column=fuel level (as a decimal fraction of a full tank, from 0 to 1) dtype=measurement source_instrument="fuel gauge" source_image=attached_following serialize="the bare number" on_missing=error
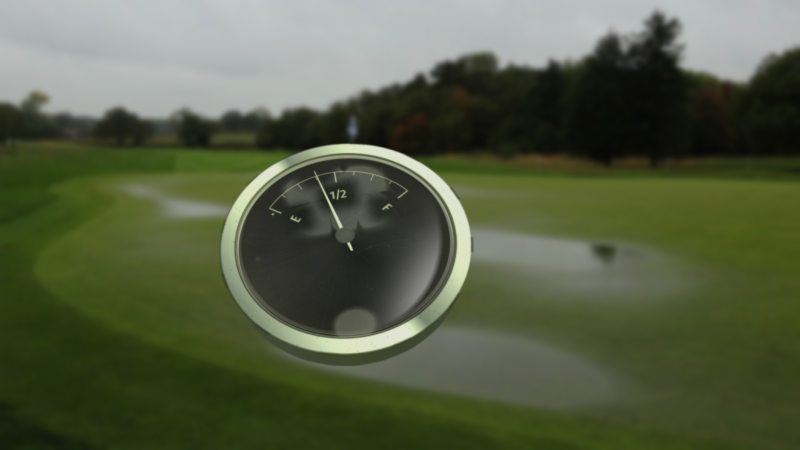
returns 0.375
